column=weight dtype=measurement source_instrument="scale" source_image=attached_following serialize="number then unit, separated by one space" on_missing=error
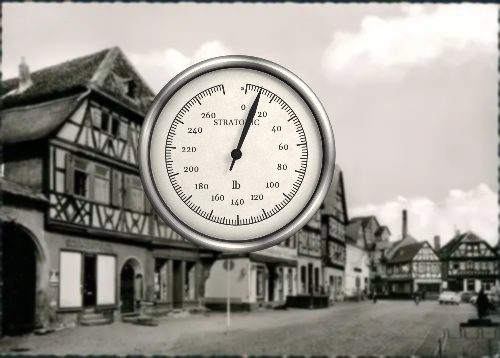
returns 10 lb
